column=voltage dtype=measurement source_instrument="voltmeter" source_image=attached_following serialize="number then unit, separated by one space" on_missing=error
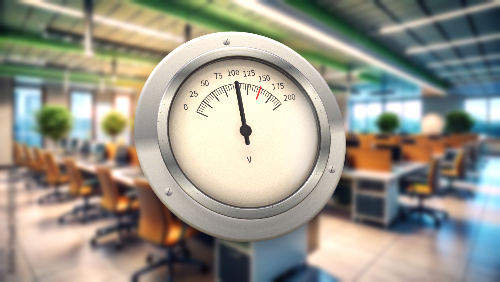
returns 100 V
